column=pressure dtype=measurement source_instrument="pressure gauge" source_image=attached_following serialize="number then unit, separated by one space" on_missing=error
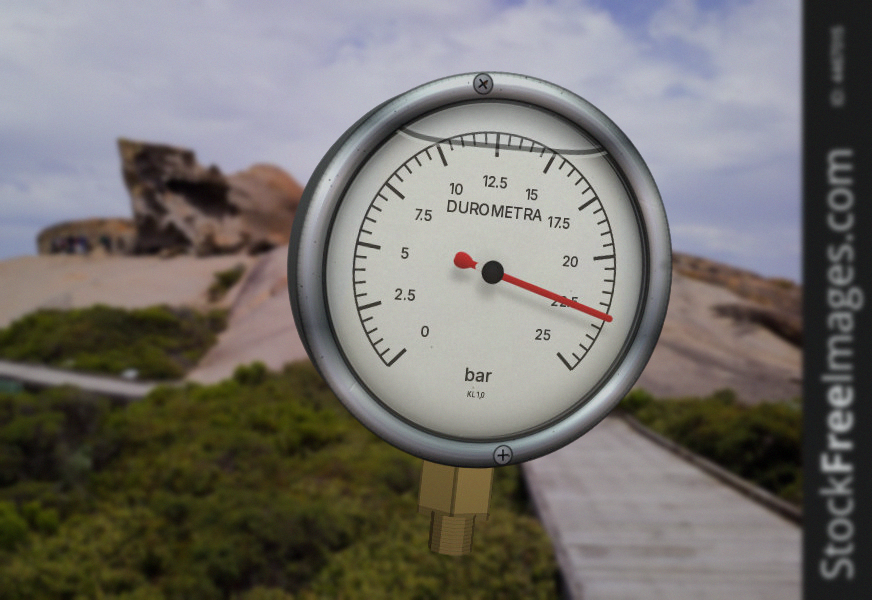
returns 22.5 bar
